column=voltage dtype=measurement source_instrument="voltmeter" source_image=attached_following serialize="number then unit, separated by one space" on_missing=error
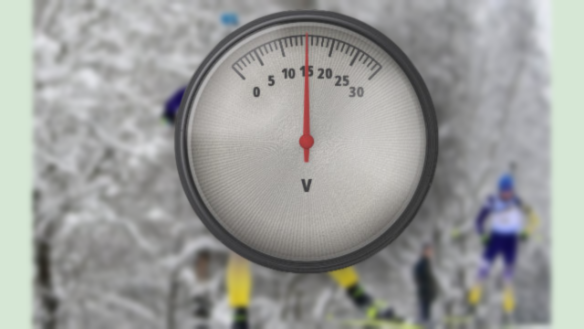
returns 15 V
